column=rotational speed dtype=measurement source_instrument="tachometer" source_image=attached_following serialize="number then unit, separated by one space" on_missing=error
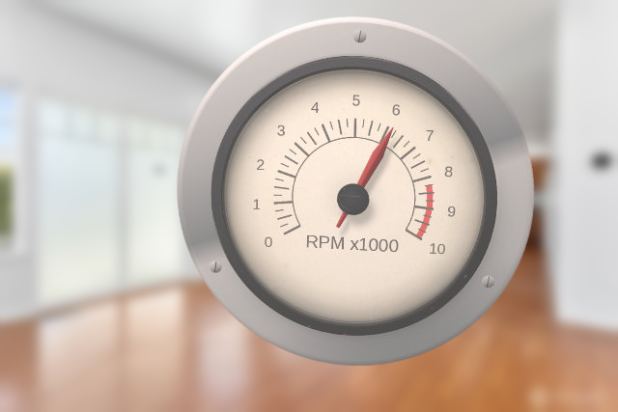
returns 6125 rpm
